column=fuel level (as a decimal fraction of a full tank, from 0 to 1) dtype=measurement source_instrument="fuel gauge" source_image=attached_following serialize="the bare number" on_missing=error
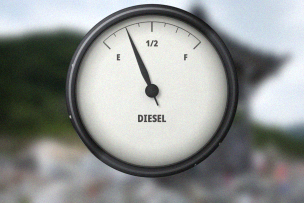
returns 0.25
